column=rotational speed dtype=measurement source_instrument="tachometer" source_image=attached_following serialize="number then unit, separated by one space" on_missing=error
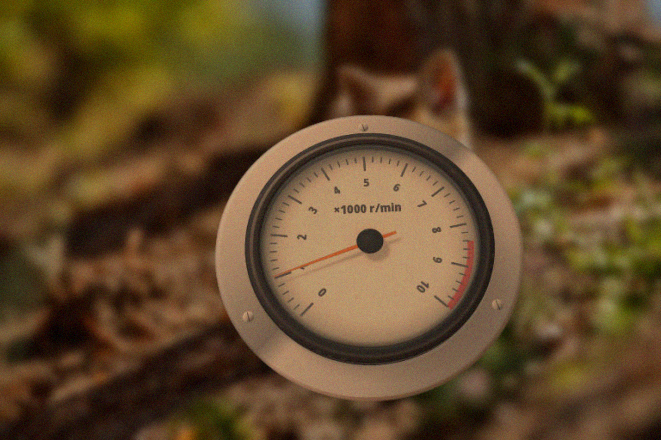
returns 1000 rpm
